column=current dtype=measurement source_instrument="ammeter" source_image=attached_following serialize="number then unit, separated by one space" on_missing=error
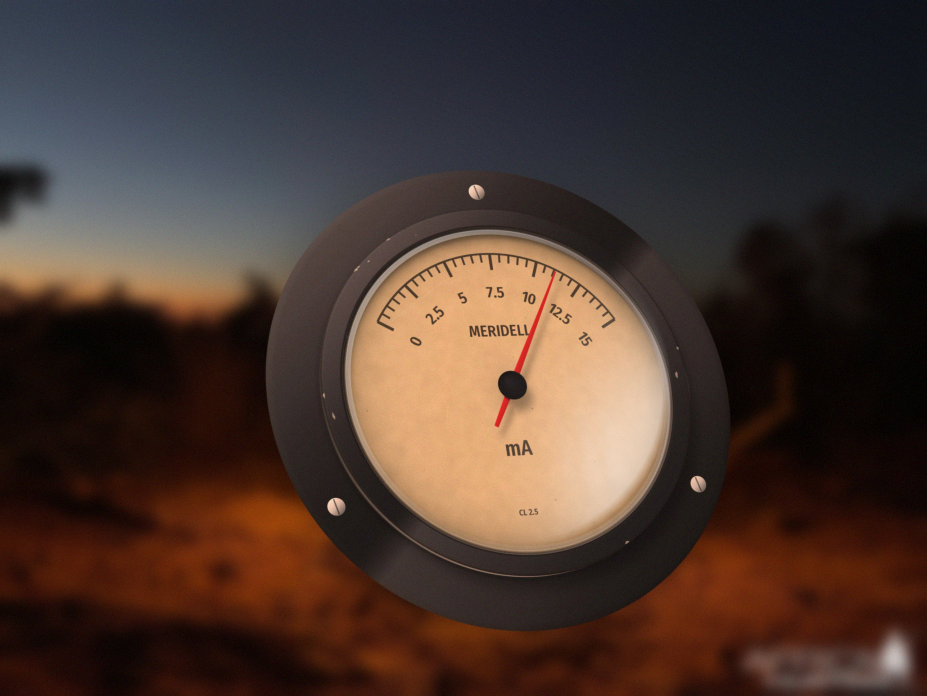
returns 11 mA
